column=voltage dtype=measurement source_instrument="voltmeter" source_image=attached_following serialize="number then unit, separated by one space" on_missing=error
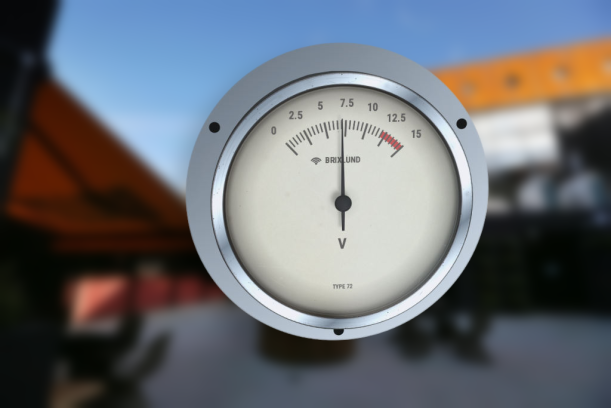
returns 7 V
